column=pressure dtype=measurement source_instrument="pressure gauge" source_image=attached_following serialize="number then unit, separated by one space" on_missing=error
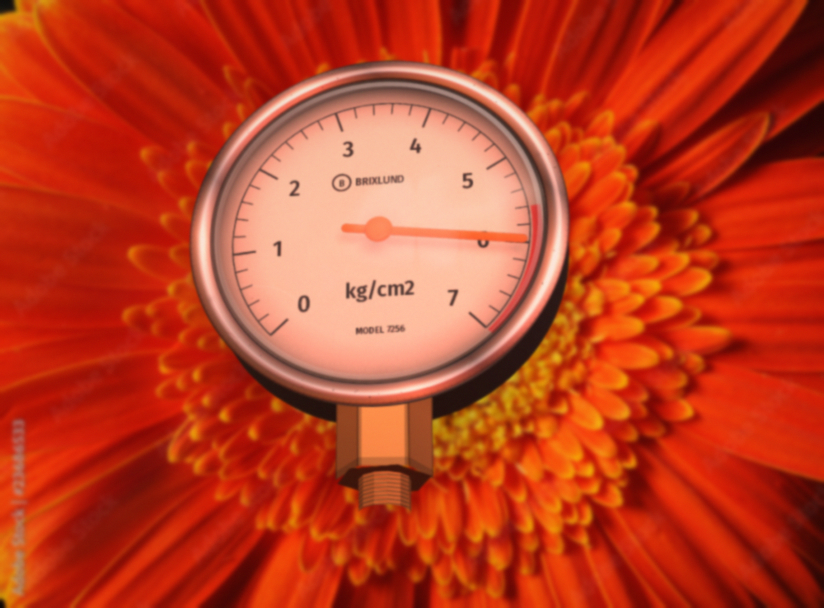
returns 6 kg/cm²
